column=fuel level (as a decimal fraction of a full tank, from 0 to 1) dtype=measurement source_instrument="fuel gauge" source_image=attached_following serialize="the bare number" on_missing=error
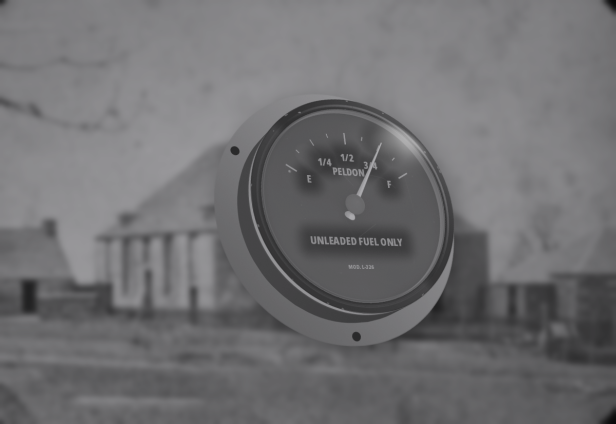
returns 0.75
